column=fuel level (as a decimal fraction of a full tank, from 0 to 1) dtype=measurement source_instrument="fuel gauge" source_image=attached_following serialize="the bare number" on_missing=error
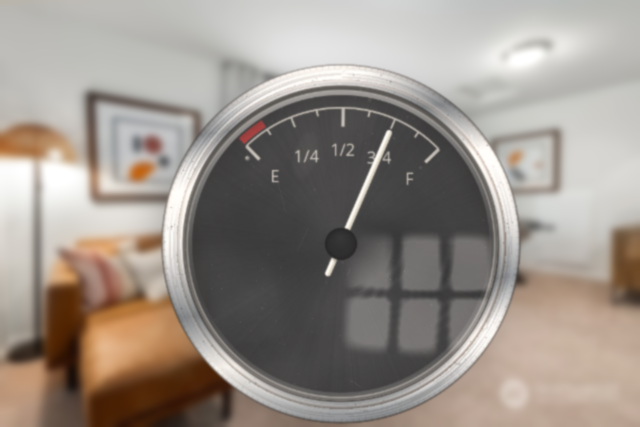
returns 0.75
